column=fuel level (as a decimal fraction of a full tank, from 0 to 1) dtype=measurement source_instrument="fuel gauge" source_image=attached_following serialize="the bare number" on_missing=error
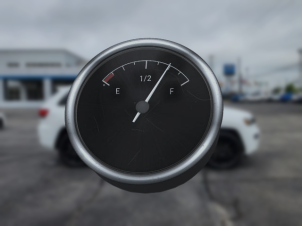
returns 0.75
